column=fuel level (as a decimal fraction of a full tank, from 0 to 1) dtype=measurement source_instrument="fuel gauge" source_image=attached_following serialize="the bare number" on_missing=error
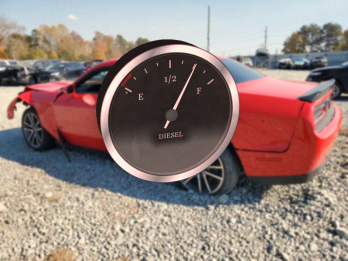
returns 0.75
